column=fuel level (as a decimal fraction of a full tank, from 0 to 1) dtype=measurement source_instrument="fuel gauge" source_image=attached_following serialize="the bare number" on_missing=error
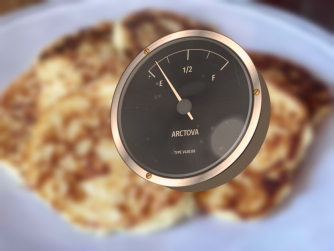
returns 0.125
